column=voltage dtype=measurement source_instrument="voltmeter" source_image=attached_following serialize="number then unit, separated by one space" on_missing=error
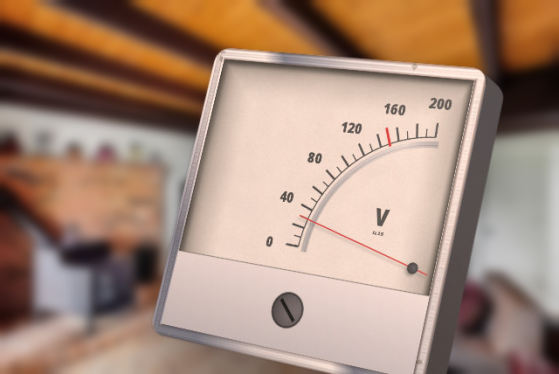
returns 30 V
